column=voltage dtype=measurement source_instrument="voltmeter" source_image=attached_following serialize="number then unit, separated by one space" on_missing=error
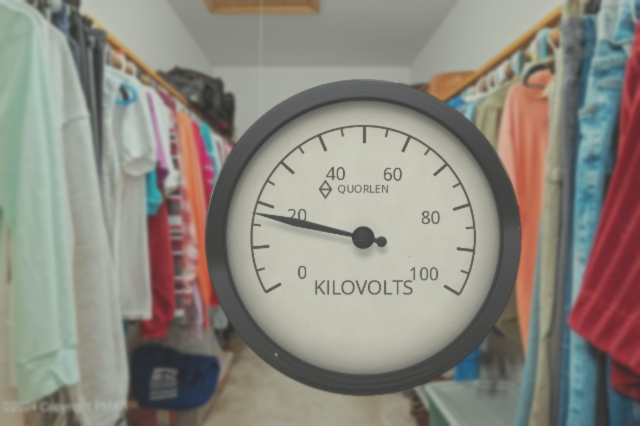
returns 17.5 kV
